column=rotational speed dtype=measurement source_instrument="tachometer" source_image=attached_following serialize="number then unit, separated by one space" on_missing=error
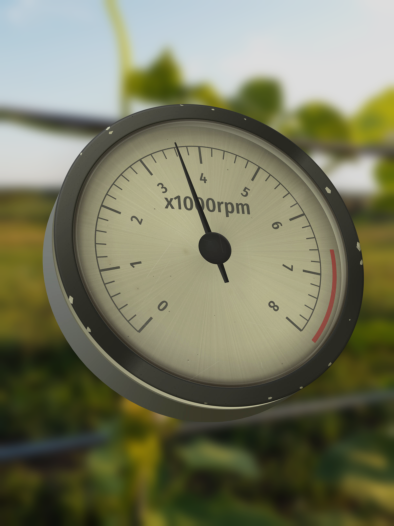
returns 3600 rpm
